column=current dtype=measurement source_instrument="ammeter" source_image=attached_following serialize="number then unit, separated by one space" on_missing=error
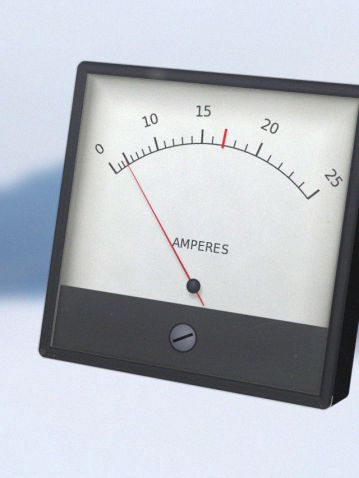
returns 5 A
